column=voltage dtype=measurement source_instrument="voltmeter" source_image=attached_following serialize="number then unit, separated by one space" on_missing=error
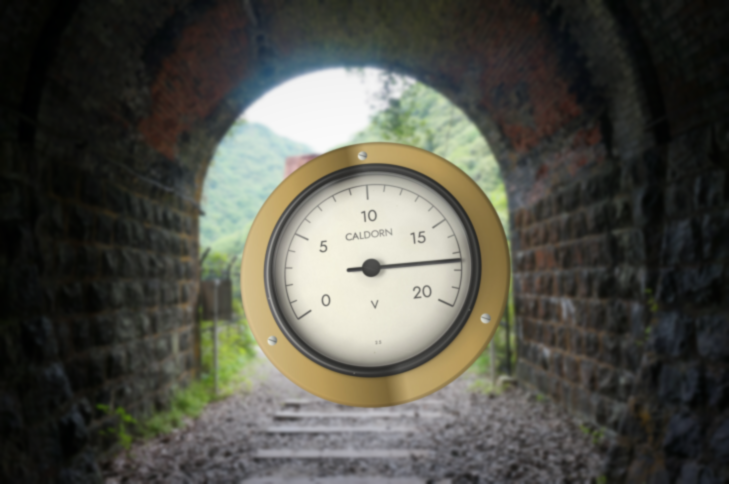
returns 17.5 V
